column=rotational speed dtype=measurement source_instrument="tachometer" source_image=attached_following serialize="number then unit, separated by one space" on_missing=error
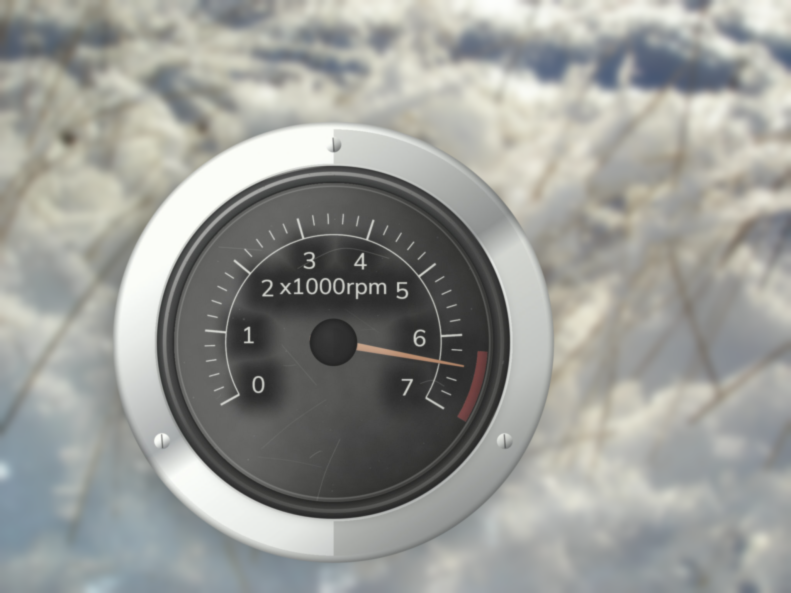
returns 6400 rpm
